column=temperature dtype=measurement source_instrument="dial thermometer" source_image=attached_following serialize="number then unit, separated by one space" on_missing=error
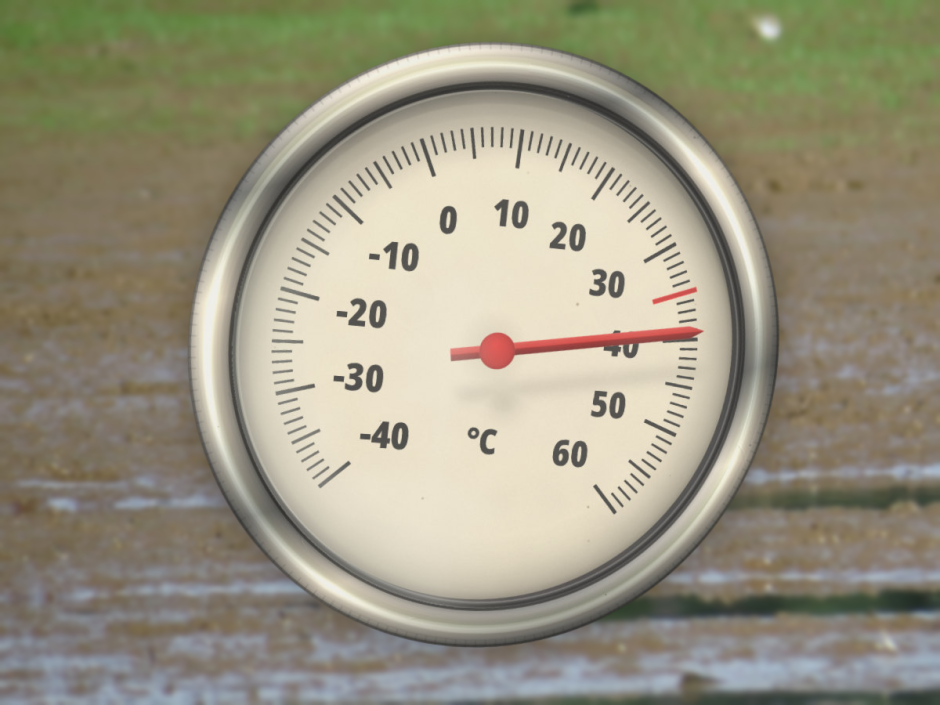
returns 39 °C
